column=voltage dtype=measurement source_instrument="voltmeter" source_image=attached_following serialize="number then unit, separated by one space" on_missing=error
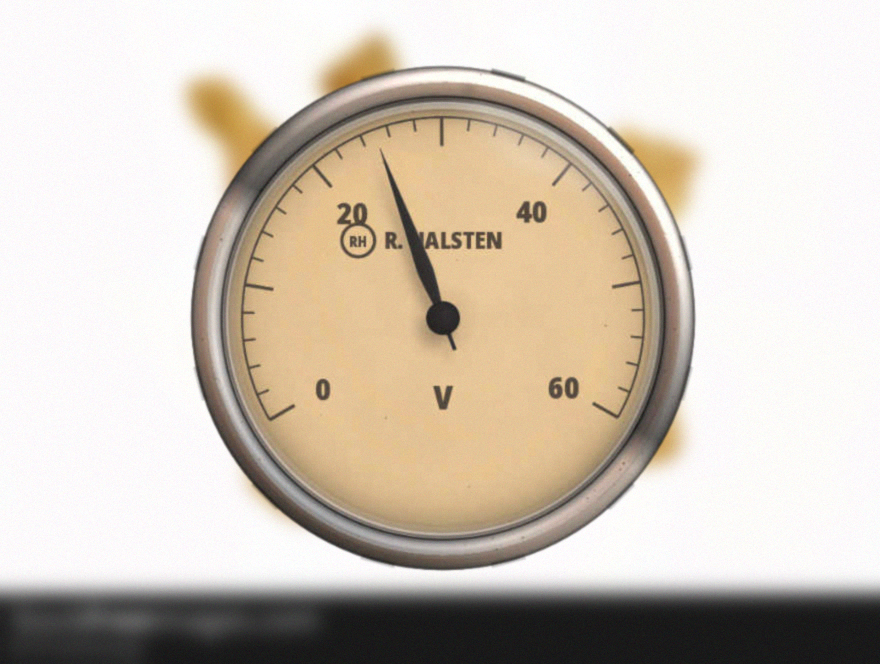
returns 25 V
